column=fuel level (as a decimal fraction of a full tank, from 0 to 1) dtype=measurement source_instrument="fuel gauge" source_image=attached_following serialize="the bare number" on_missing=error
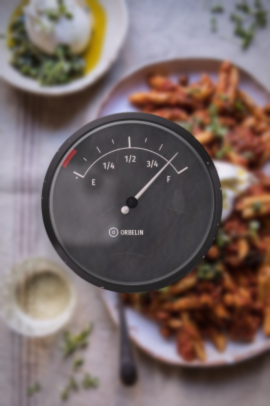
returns 0.875
